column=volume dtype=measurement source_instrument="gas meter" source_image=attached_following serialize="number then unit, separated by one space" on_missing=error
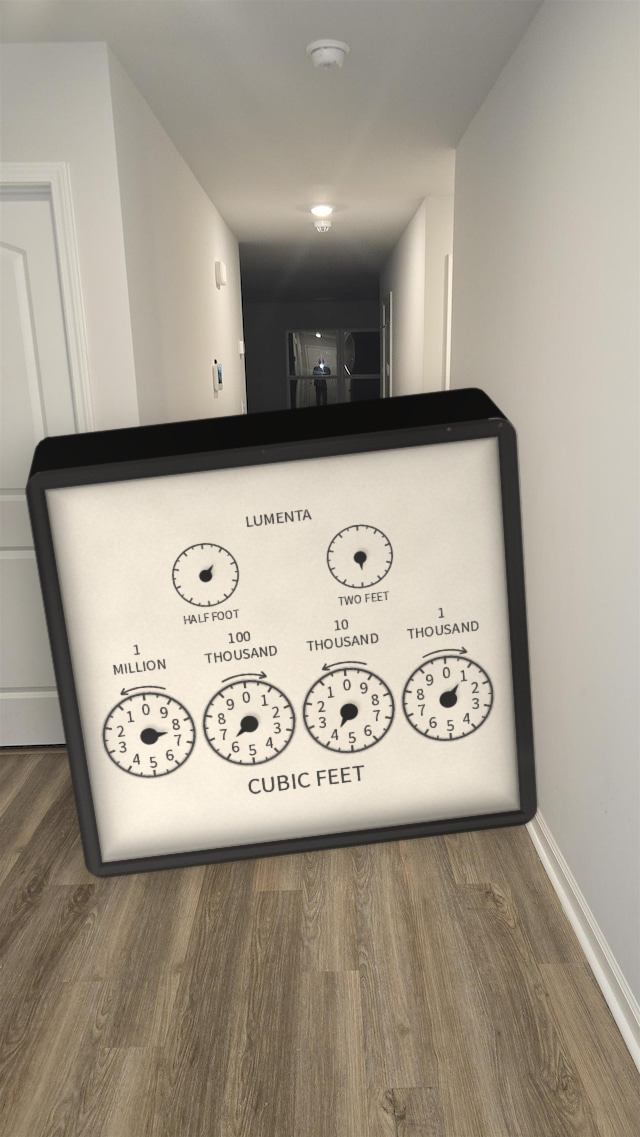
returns 764100 ft³
